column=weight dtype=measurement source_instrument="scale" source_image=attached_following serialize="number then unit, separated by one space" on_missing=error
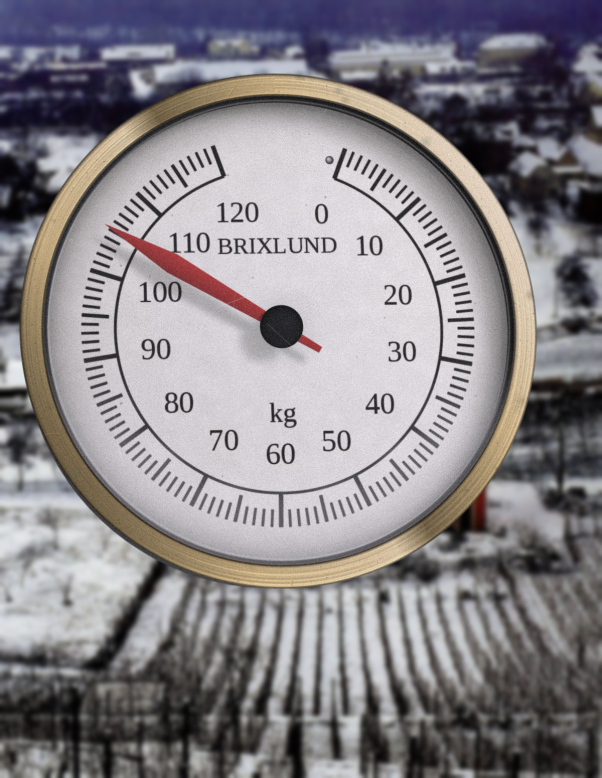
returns 105 kg
